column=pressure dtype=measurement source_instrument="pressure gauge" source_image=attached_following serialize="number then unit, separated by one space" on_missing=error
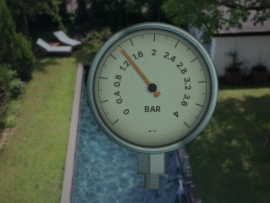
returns 1.4 bar
